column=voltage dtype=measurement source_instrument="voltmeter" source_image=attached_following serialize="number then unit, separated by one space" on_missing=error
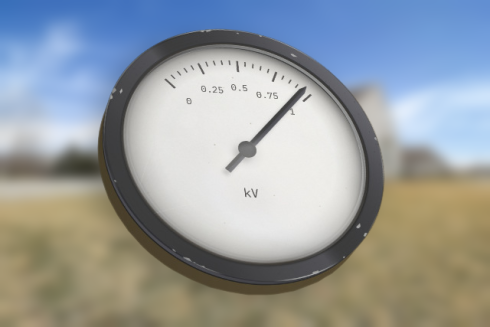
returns 0.95 kV
